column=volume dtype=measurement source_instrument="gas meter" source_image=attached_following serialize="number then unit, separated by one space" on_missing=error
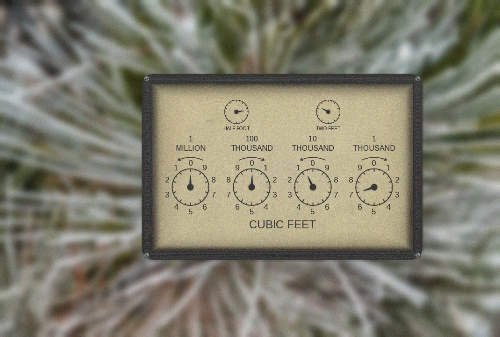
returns 700 ft³
